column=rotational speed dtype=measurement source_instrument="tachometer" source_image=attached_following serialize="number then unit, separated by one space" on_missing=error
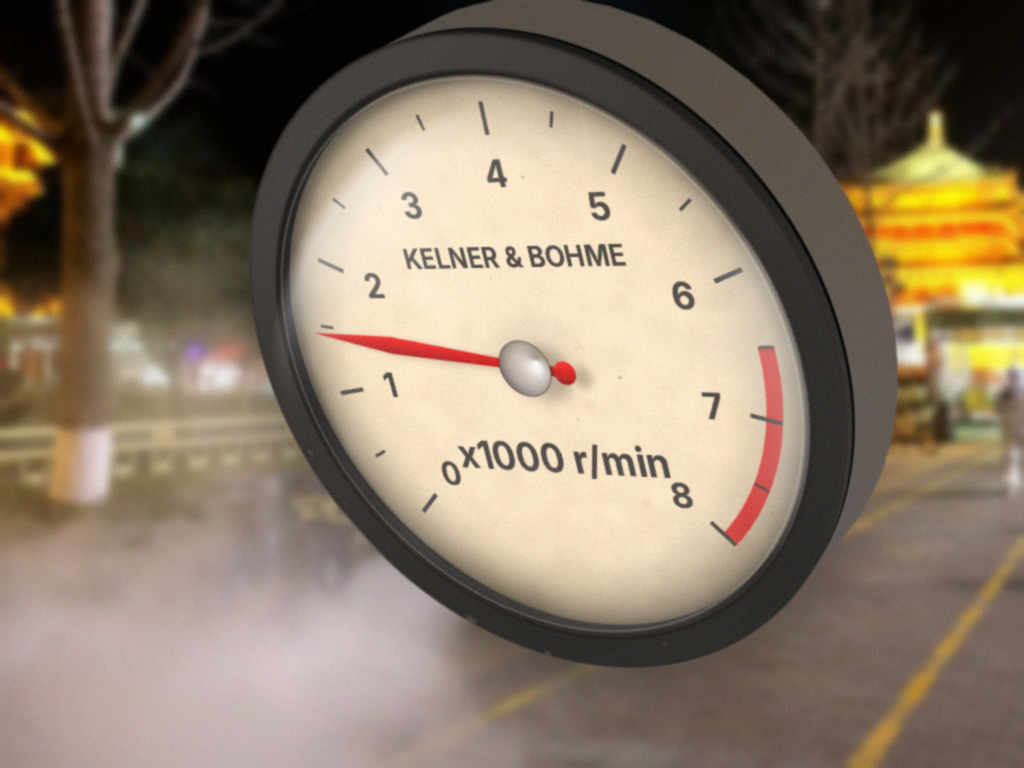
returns 1500 rpm
